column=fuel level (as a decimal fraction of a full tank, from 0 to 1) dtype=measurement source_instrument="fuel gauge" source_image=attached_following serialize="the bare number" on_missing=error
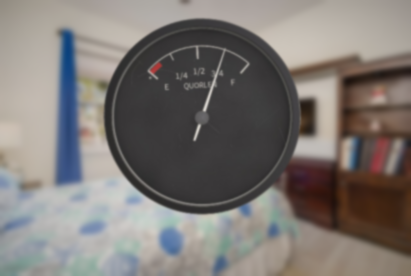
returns 0.75
